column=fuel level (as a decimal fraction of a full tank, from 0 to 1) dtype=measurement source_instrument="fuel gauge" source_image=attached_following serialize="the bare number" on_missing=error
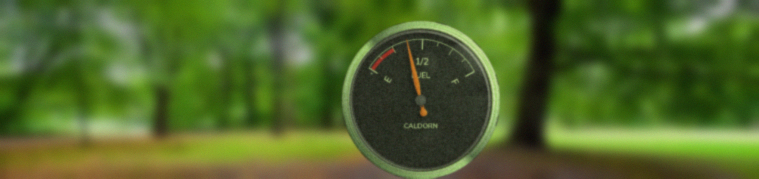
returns 0.375
